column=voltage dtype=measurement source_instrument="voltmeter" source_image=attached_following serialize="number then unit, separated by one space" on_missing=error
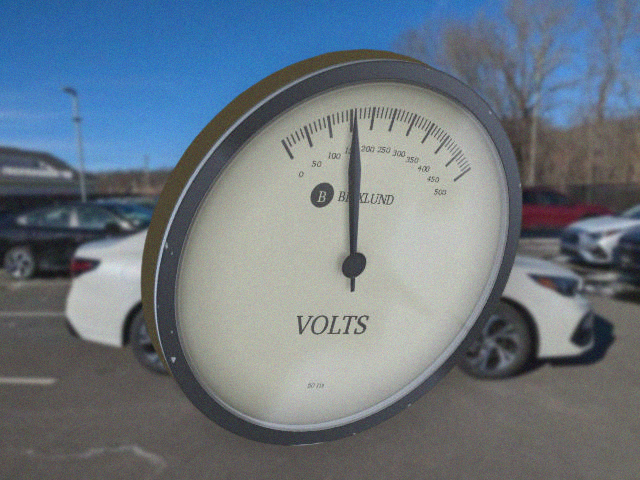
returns 150 V
